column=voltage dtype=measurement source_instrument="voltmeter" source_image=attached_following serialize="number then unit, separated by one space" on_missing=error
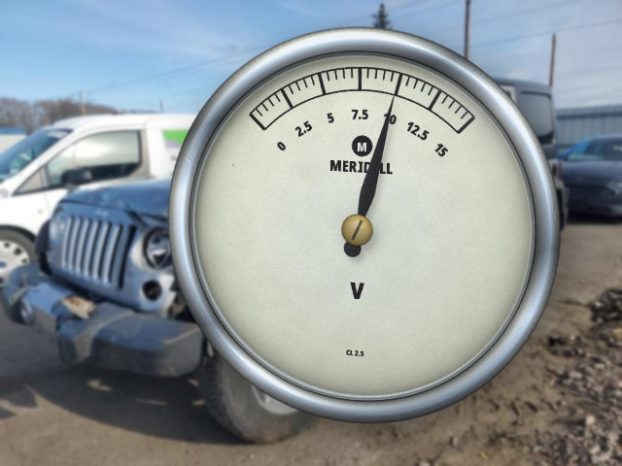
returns 10 V
